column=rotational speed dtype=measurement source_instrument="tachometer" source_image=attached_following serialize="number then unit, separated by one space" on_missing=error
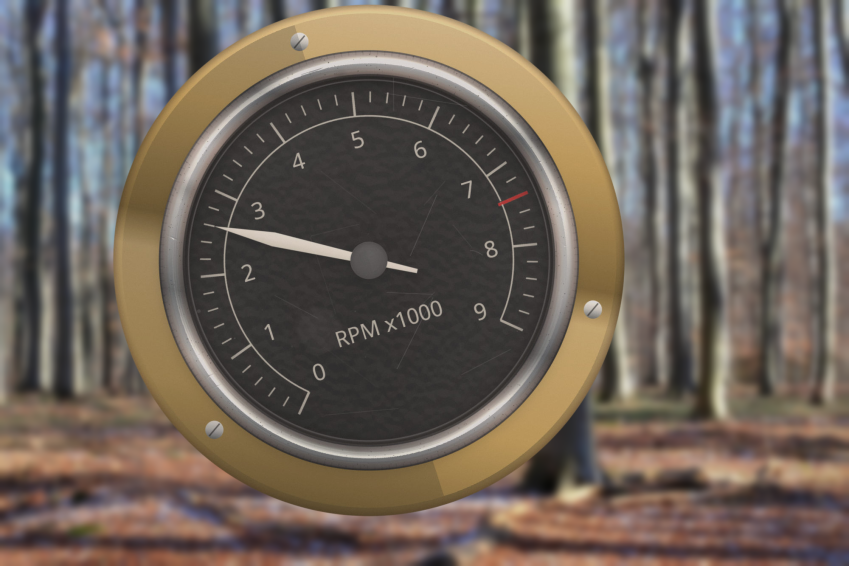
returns 2600 rpm
